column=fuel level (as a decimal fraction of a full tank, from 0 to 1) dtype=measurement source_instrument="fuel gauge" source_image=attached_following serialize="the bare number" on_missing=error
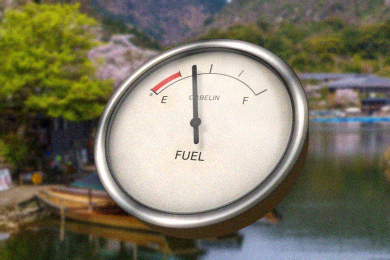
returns 0.375
